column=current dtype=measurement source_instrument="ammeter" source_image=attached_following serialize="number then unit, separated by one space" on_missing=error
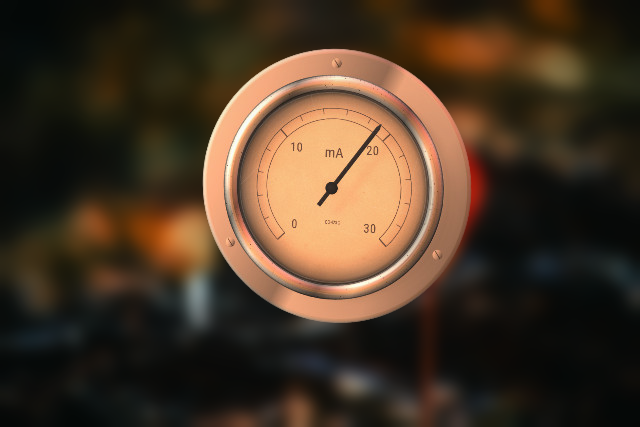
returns 19 mA
